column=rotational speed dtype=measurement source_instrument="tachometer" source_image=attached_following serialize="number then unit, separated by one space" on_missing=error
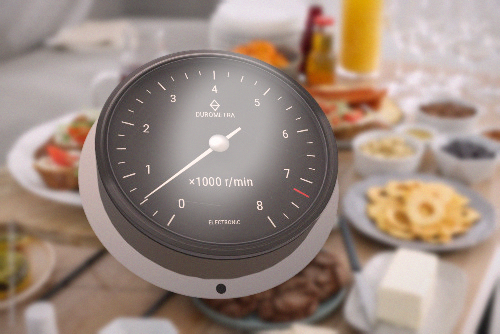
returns 500 rpm
